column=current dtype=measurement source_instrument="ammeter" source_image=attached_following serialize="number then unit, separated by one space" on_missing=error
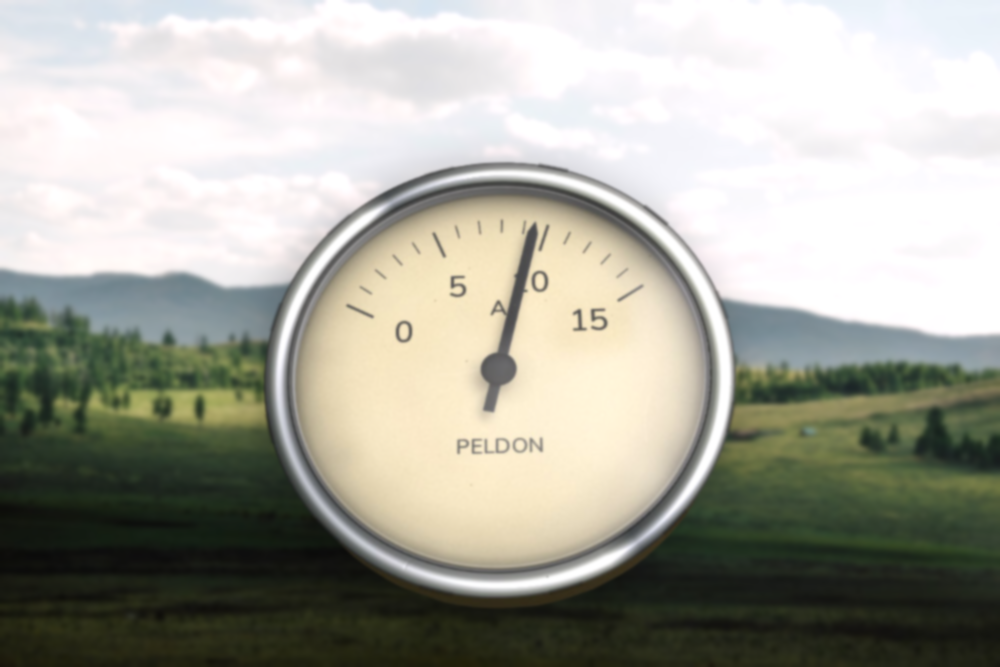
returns 9.5 A
